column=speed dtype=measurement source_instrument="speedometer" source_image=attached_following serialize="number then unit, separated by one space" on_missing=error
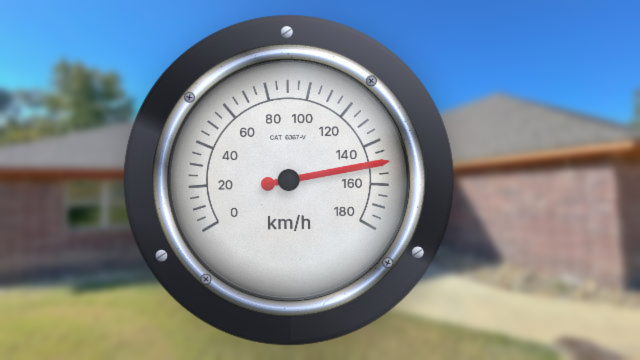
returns 150 km/h
